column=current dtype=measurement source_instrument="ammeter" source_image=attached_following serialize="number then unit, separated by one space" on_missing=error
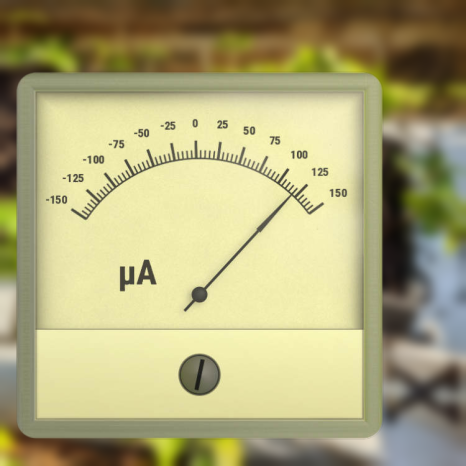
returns 120 µA
